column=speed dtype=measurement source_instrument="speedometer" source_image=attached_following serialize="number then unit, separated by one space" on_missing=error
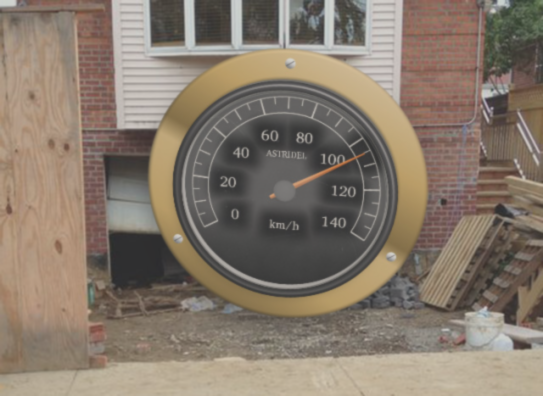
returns 105 km/h
